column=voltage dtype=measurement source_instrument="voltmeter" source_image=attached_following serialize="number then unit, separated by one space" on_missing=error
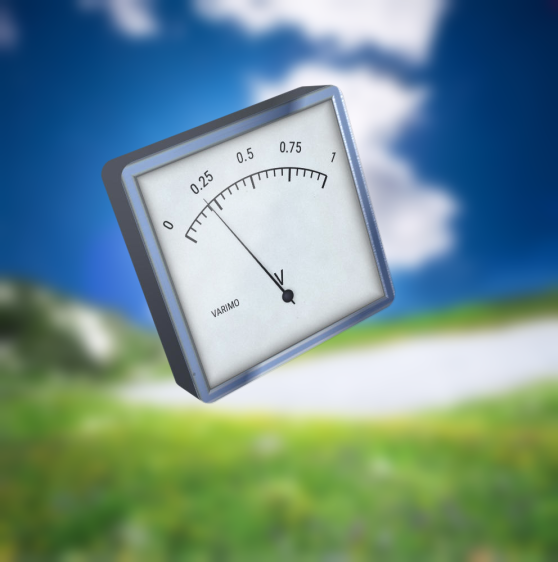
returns 0.2 V
